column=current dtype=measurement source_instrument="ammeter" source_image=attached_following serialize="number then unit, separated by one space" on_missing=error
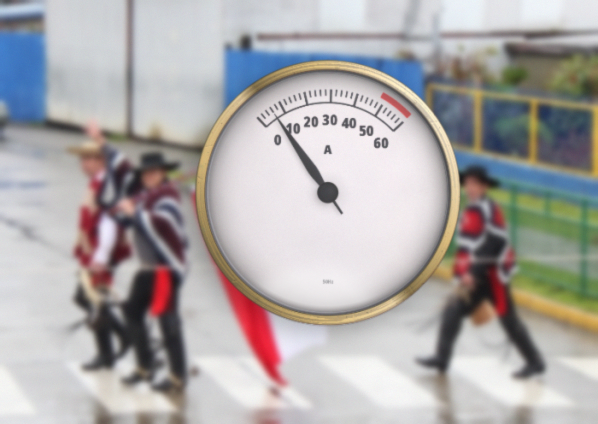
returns 6 A
